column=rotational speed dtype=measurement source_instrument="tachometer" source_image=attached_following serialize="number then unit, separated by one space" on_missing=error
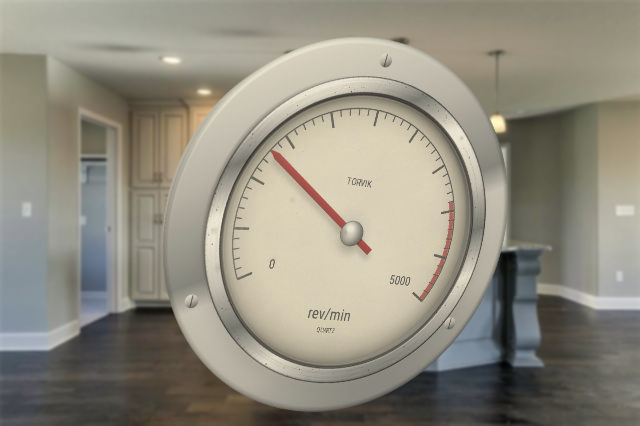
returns 1300 rpm
